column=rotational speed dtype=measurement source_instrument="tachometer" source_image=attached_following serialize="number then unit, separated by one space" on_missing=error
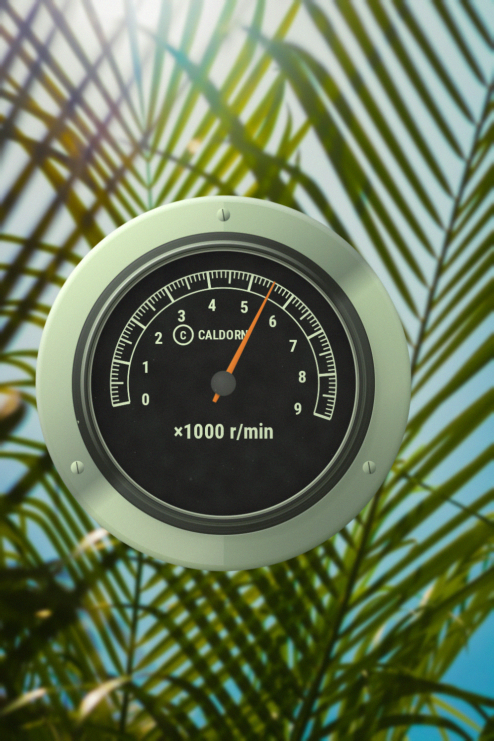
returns 5500 rpm
